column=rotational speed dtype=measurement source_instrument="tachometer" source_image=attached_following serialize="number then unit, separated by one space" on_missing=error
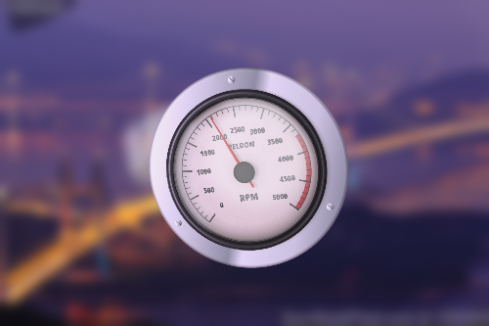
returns 2100 rpm
